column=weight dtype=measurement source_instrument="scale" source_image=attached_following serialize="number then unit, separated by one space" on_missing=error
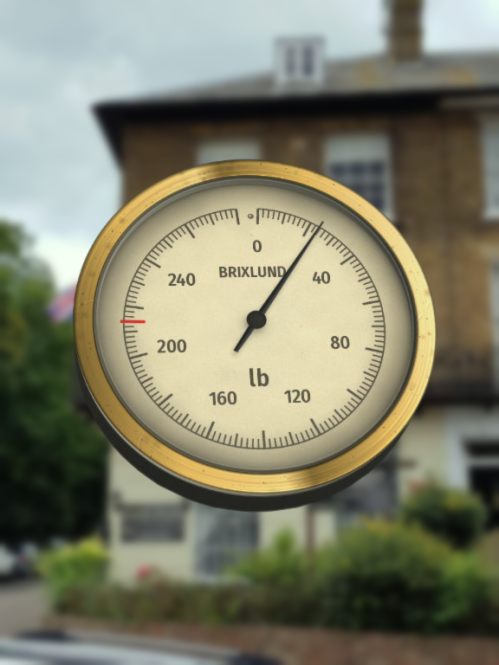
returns 24 lb
